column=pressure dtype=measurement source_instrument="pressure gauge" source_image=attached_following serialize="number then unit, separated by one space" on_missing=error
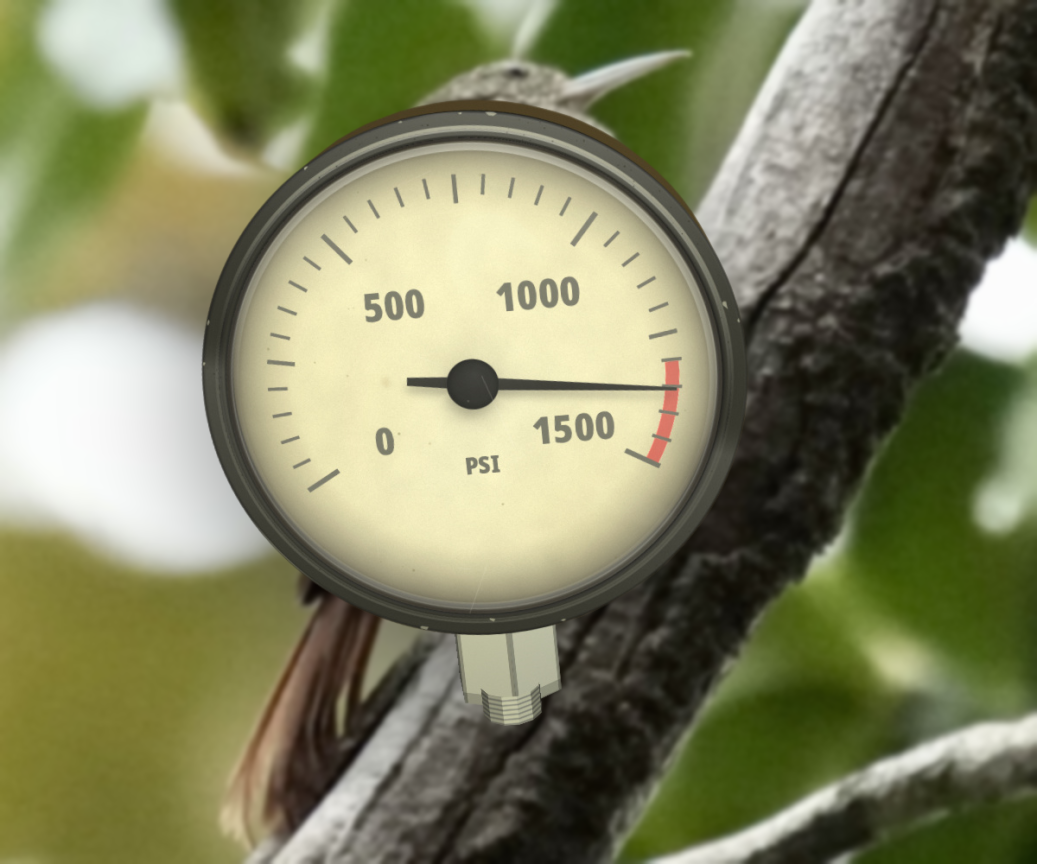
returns 1350 psi
